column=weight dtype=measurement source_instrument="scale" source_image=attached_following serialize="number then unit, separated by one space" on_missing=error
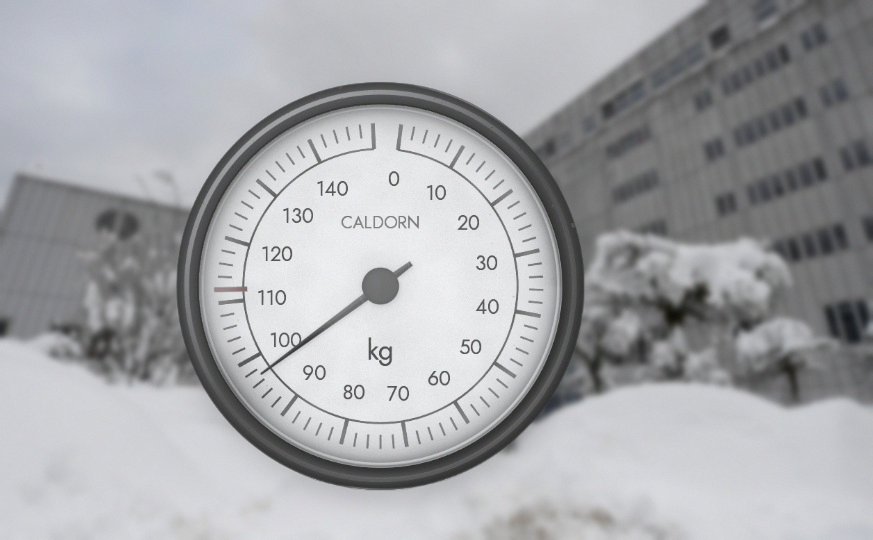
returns 97 kg
